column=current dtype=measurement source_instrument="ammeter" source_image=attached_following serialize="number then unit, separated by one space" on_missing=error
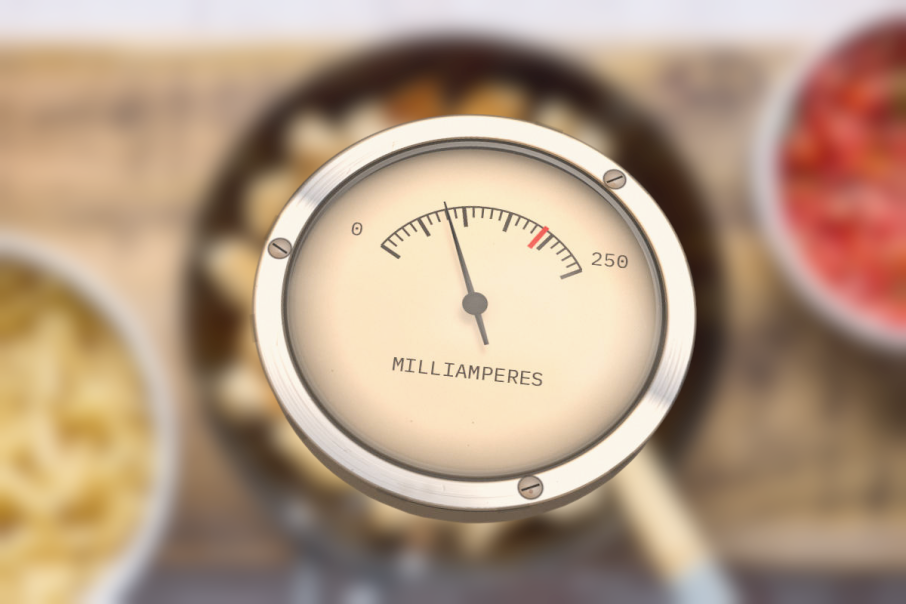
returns 80 mA
